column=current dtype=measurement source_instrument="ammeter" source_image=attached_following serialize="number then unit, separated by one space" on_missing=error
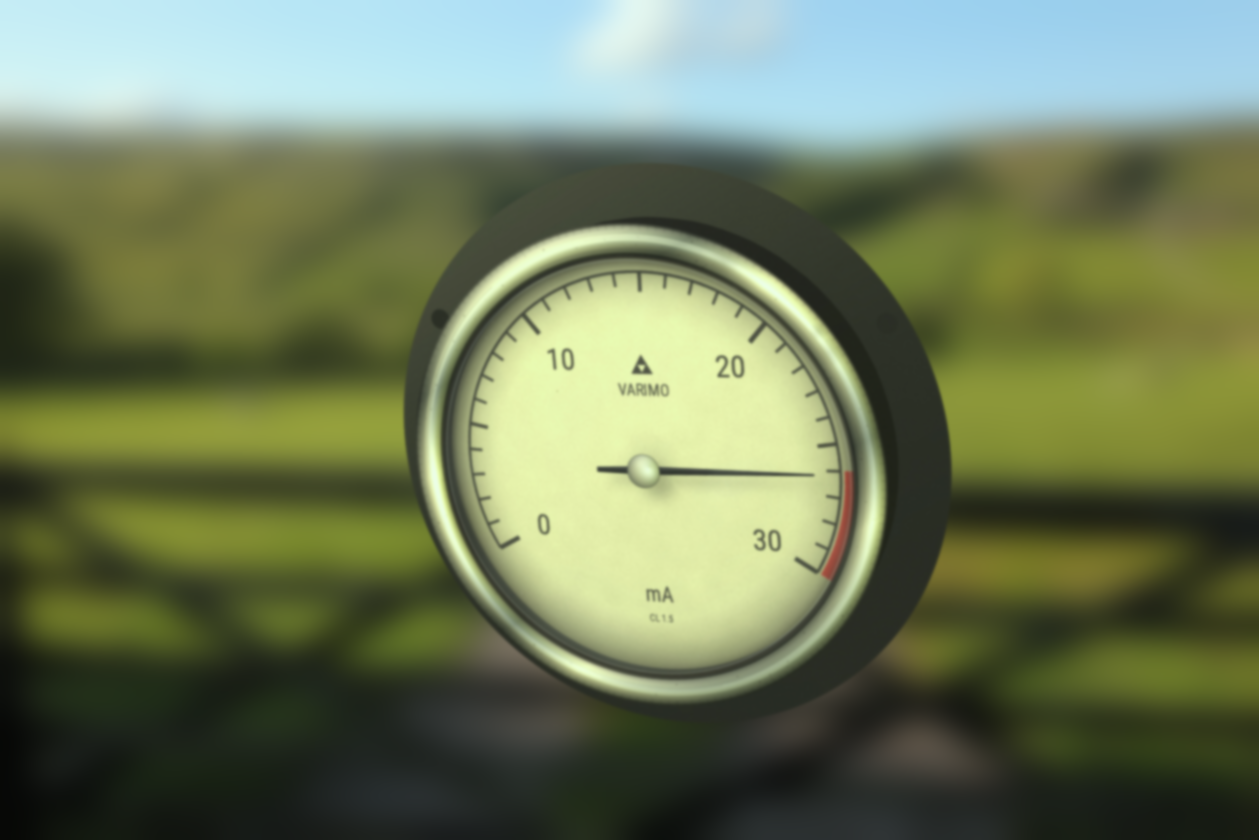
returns 26 mA
